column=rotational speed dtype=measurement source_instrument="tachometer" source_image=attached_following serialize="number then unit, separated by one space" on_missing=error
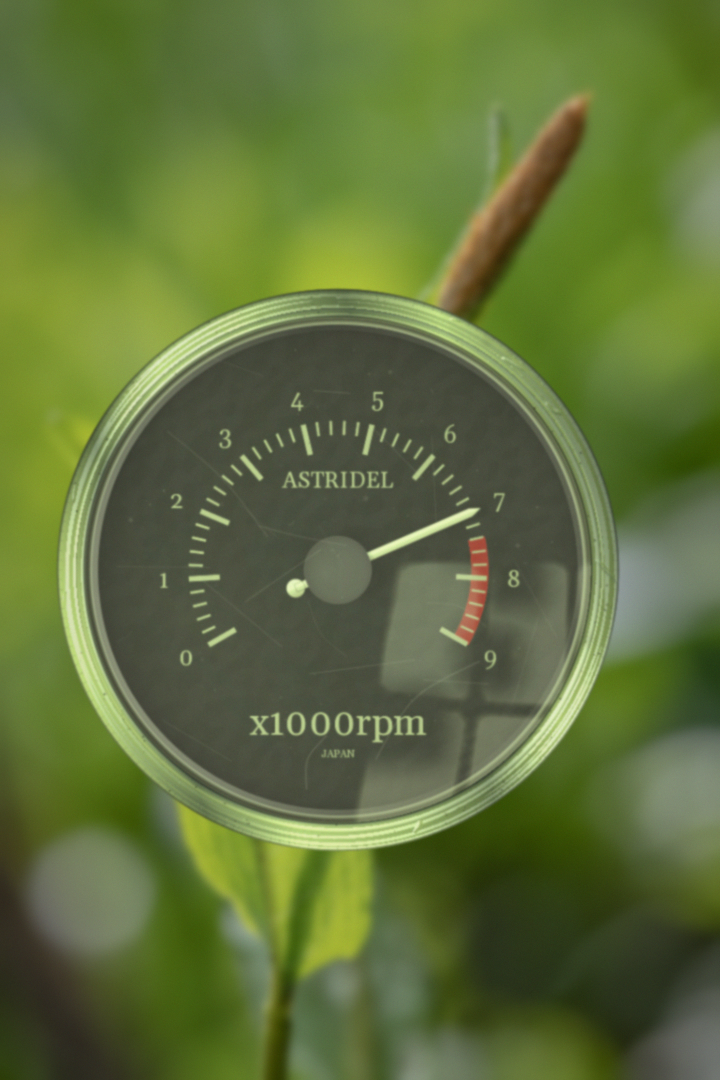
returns 7000 rpm
